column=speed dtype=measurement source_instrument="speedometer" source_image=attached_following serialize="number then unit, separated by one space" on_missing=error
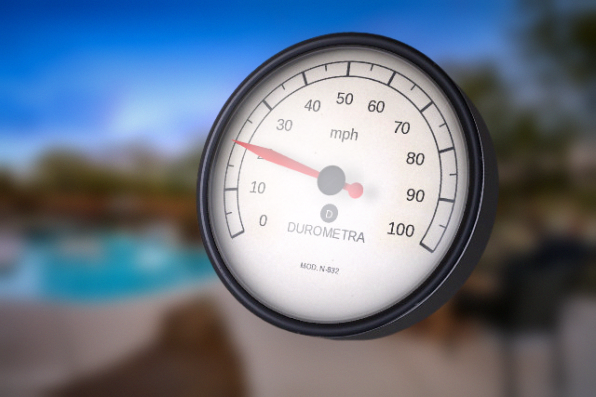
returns 20 mph
